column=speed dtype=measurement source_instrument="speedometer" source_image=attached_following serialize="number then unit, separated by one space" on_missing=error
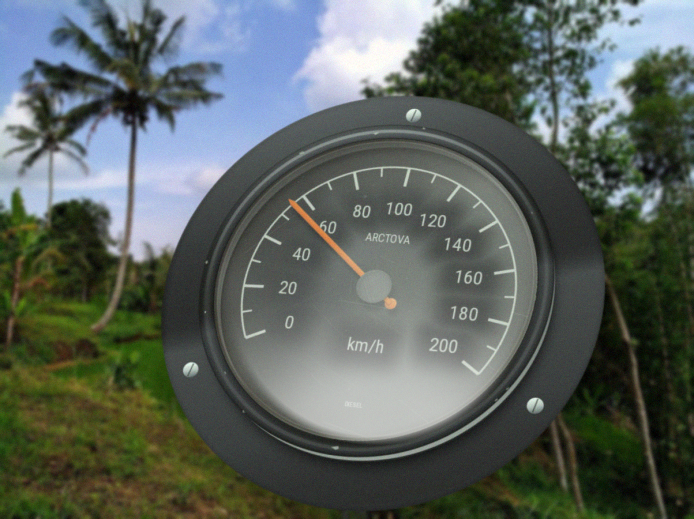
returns 55 km/h
